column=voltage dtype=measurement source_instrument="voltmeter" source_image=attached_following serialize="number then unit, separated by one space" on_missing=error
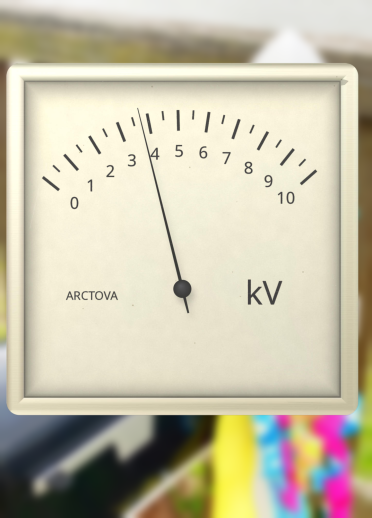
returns 3.75 kV
